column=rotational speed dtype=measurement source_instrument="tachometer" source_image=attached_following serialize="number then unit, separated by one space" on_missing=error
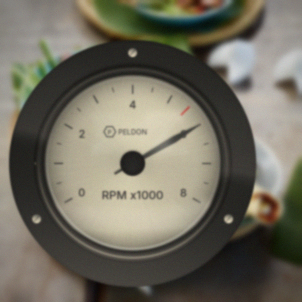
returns 6000 rpm
